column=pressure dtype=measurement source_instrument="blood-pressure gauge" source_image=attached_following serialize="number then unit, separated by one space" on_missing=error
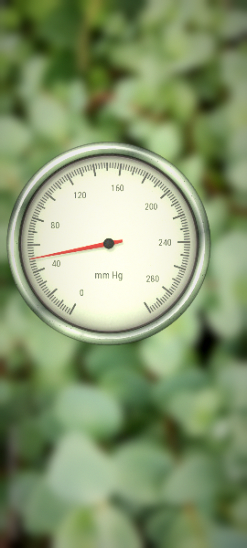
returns 50 mmHg
